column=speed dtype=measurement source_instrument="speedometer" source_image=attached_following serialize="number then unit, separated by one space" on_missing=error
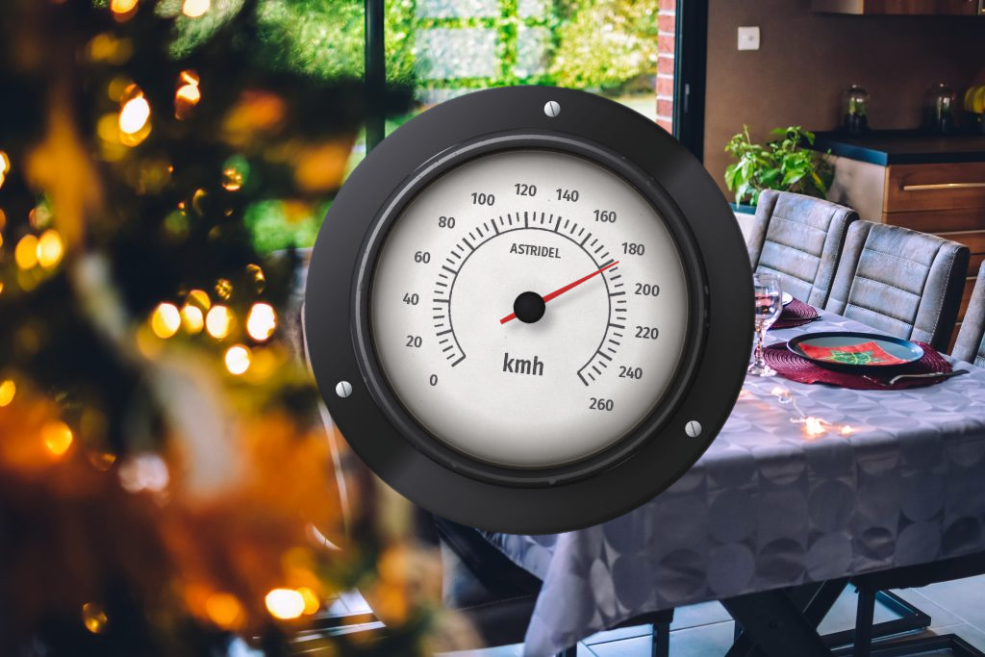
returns 182.5 km/h
